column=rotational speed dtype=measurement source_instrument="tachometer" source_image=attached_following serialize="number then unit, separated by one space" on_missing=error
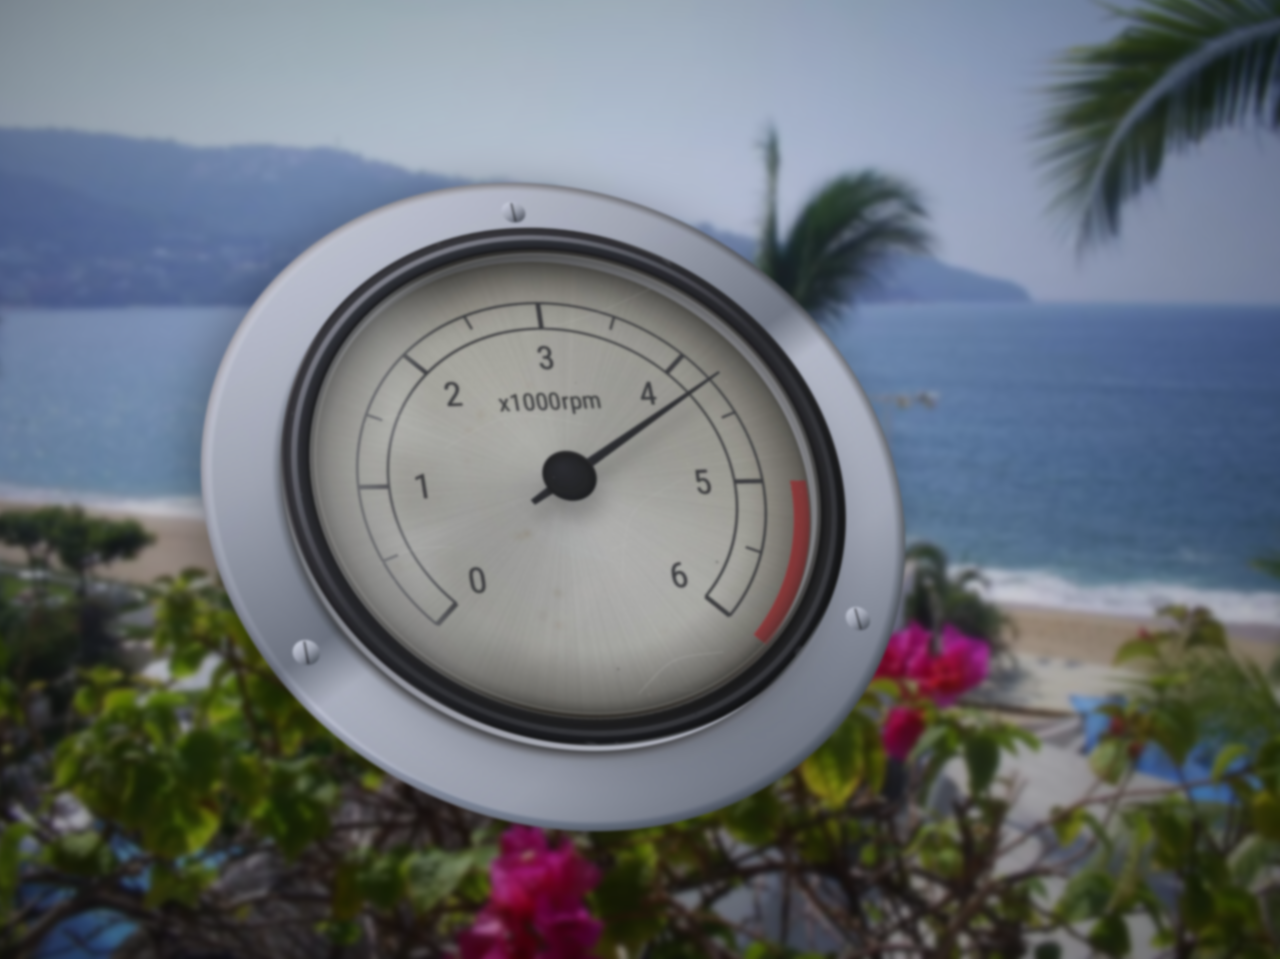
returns 4250 rpm
